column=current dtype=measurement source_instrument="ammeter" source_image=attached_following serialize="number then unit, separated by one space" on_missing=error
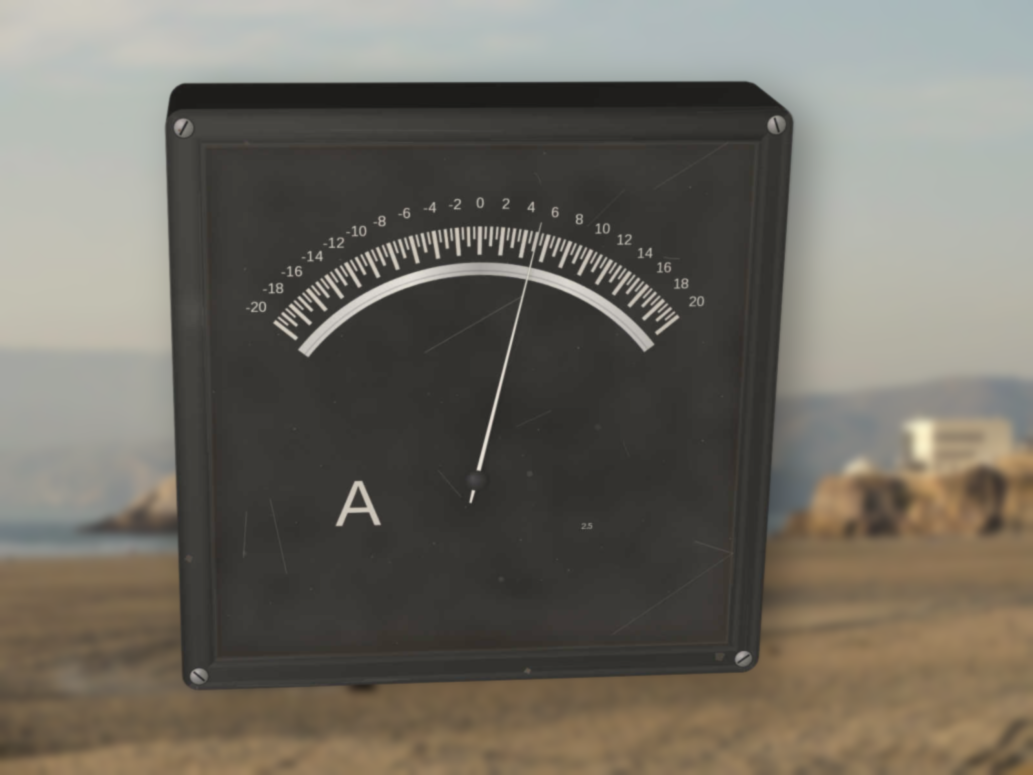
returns 5 A
